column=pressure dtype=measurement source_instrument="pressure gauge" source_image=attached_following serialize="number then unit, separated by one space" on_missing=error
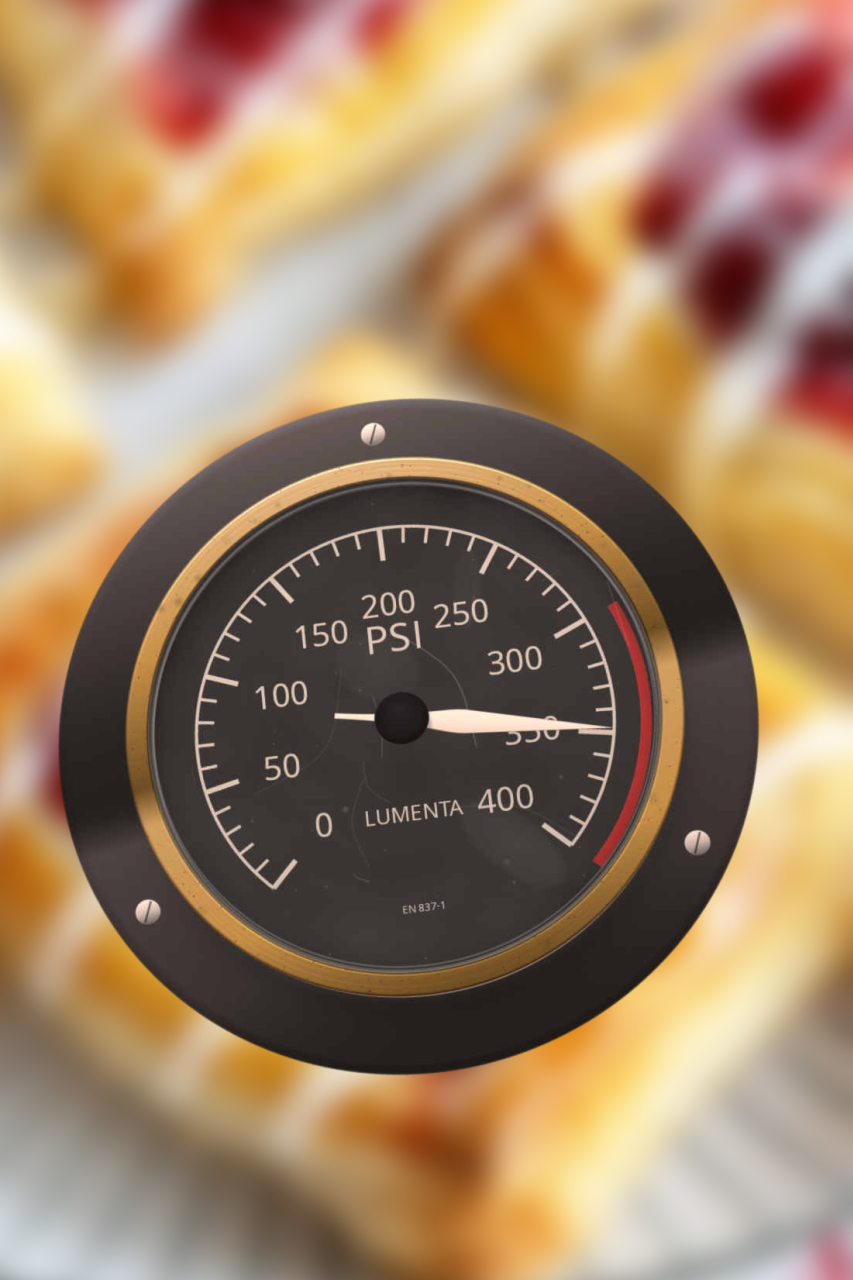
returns 350 psi
